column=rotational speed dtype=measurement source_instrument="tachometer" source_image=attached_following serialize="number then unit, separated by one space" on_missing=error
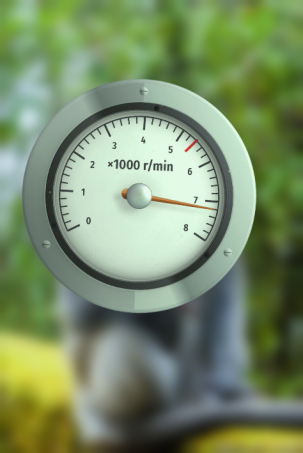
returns 7200 rpm
